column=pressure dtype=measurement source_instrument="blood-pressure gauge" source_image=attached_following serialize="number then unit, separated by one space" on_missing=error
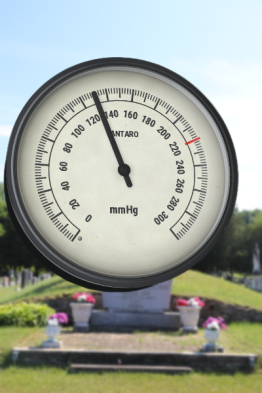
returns 130 mmHg
